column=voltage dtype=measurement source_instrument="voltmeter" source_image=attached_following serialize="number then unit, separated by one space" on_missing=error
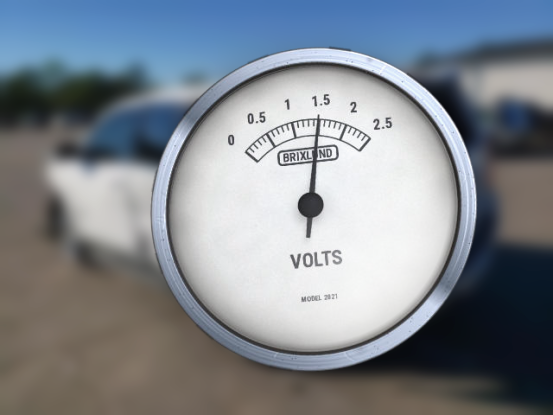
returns 1.5 V
